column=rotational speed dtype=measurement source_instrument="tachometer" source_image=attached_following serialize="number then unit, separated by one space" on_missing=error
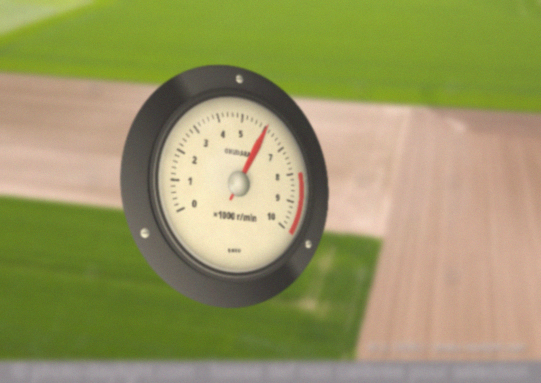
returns 6000 rpm
